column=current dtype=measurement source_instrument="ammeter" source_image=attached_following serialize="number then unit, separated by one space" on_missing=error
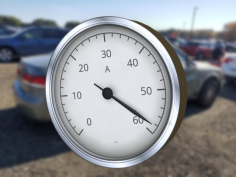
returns 58 A
